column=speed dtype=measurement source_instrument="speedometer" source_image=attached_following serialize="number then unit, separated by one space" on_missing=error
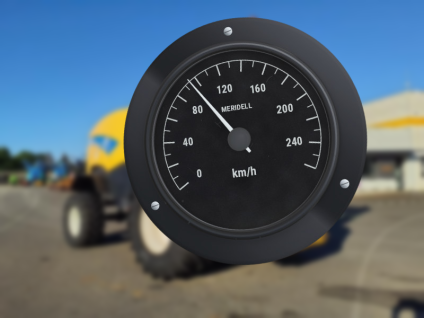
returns 95 km/h
